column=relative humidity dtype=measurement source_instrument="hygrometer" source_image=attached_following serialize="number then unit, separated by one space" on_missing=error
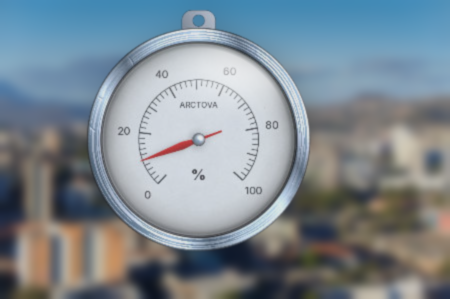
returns 10 %
